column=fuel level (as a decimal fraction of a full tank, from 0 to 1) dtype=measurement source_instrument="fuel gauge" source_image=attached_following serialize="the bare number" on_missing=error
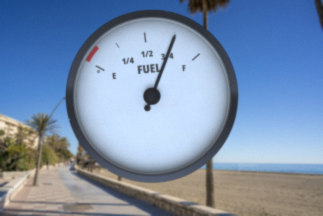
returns 0.75
